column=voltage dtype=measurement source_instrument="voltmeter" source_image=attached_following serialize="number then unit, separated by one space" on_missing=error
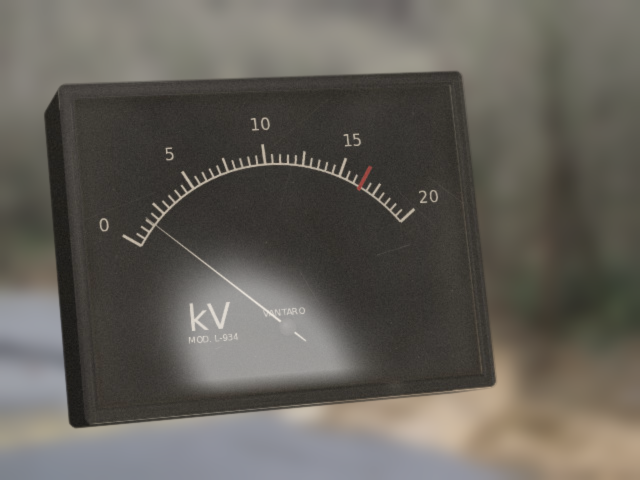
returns 1.5 kV
